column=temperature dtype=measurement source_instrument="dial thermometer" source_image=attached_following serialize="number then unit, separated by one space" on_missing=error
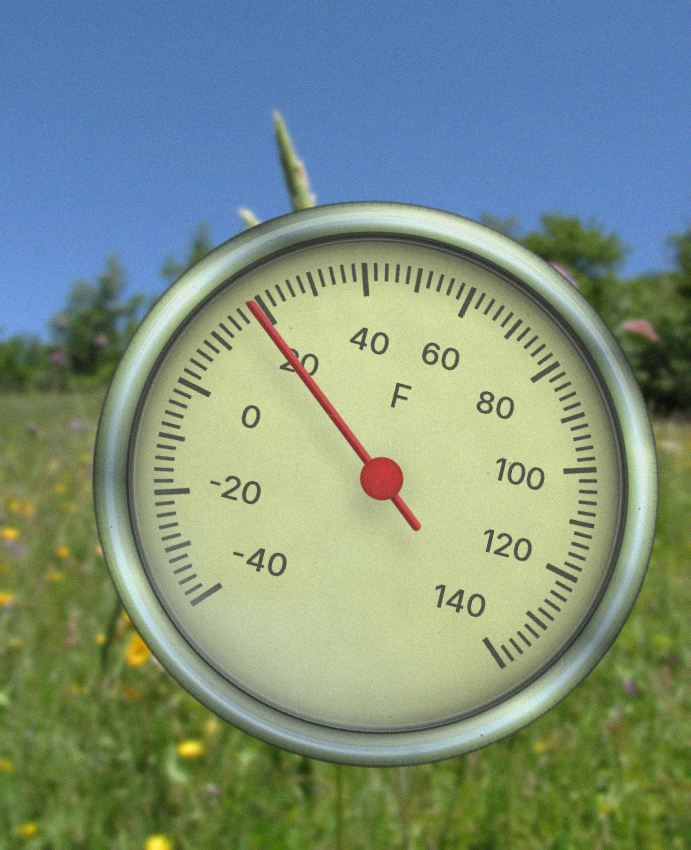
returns 18 °F
